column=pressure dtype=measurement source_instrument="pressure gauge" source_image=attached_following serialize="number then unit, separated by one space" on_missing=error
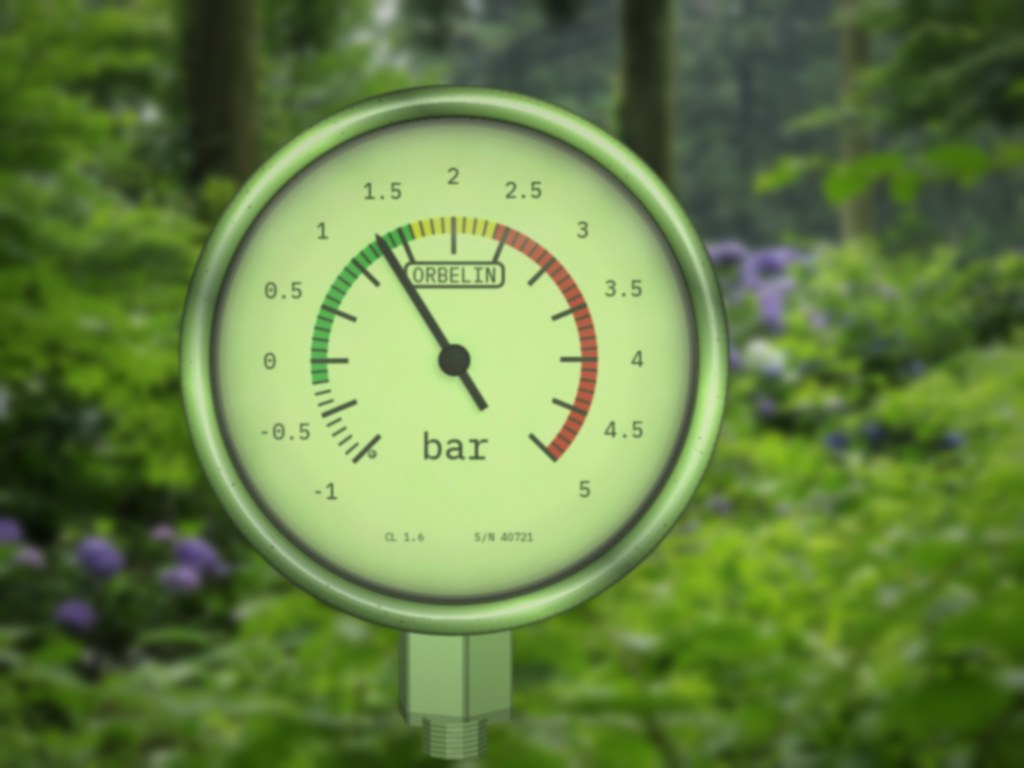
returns 1.3 bar
